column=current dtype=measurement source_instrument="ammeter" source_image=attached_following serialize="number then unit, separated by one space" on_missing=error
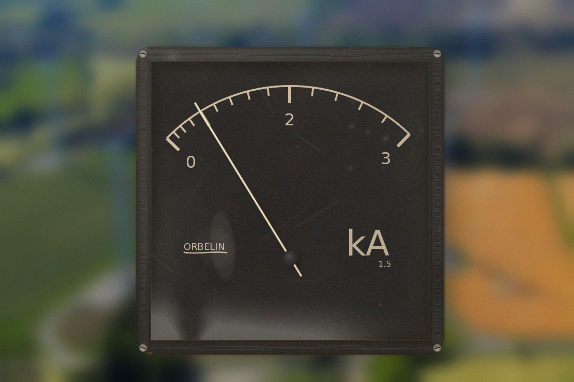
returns 1 kA
